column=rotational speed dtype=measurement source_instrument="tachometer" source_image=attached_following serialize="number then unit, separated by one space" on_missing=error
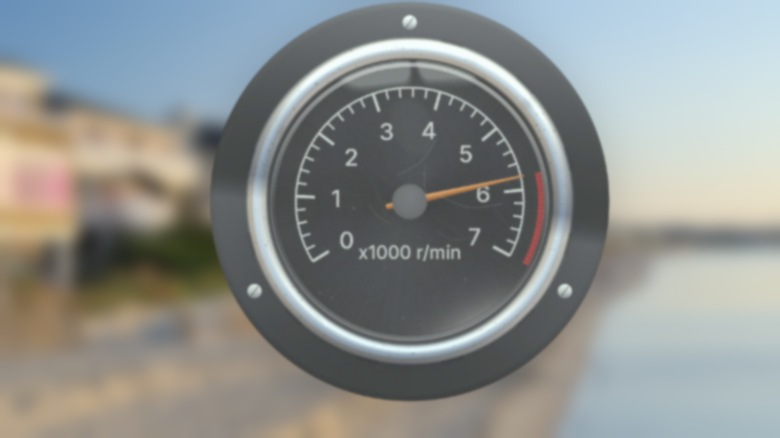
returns 5800 rpm
